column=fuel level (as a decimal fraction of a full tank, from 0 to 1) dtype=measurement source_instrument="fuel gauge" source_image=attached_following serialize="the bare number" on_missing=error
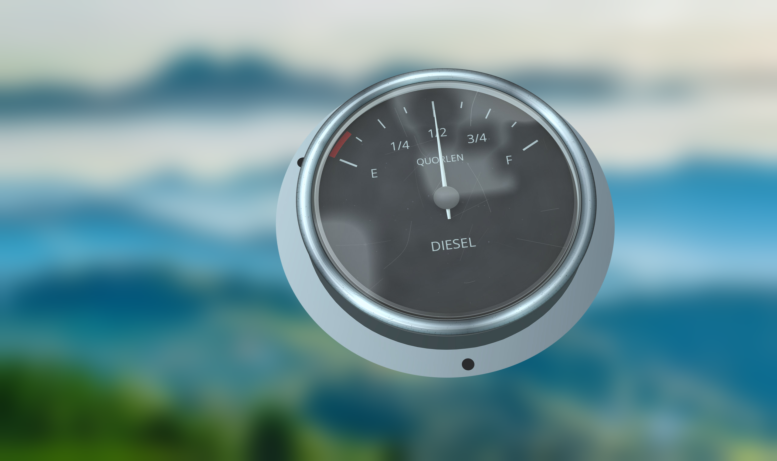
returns 0.5
